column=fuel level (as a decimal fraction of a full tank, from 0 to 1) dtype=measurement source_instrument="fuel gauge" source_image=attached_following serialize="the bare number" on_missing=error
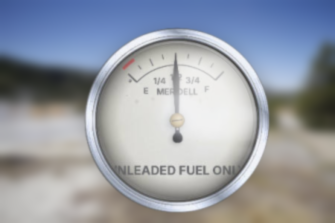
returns 0.5
